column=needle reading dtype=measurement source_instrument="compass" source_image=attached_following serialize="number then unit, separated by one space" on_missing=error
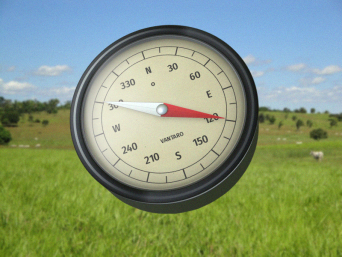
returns 120 °
